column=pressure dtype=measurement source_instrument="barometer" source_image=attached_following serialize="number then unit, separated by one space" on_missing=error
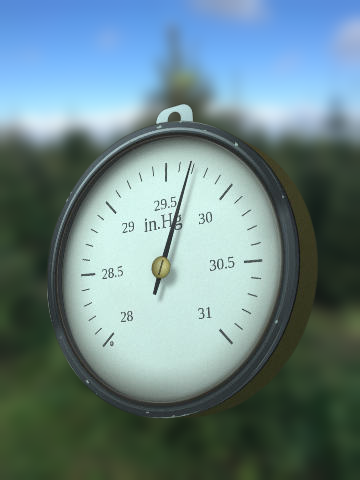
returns 29.7 inHg
